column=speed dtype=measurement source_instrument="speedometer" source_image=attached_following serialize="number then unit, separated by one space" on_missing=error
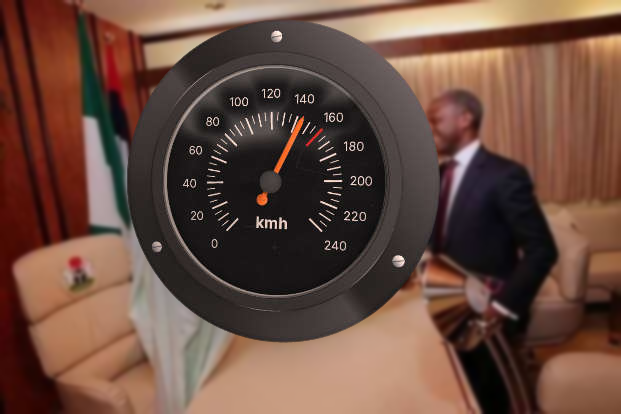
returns 145 km/h
